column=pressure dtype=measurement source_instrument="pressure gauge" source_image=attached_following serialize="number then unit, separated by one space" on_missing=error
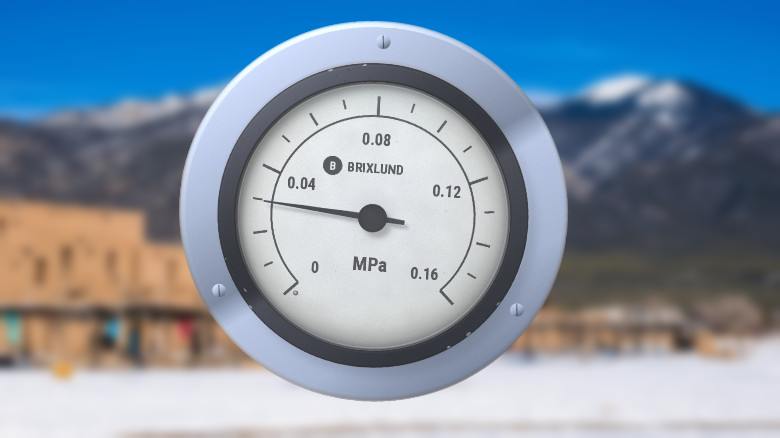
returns 0.03 MPa
